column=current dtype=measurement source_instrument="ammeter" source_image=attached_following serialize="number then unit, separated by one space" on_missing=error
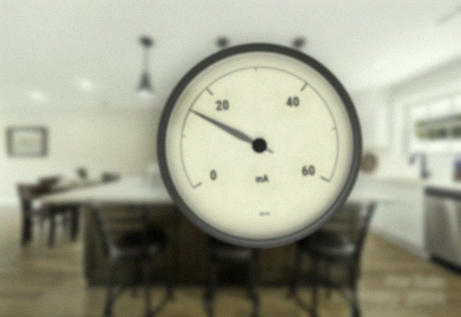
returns 15 mA
